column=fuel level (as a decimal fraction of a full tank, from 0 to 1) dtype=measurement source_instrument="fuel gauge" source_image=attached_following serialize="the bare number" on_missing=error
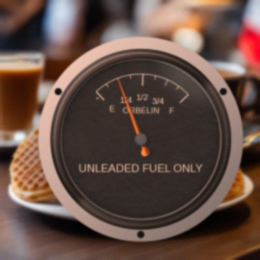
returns 0.25
